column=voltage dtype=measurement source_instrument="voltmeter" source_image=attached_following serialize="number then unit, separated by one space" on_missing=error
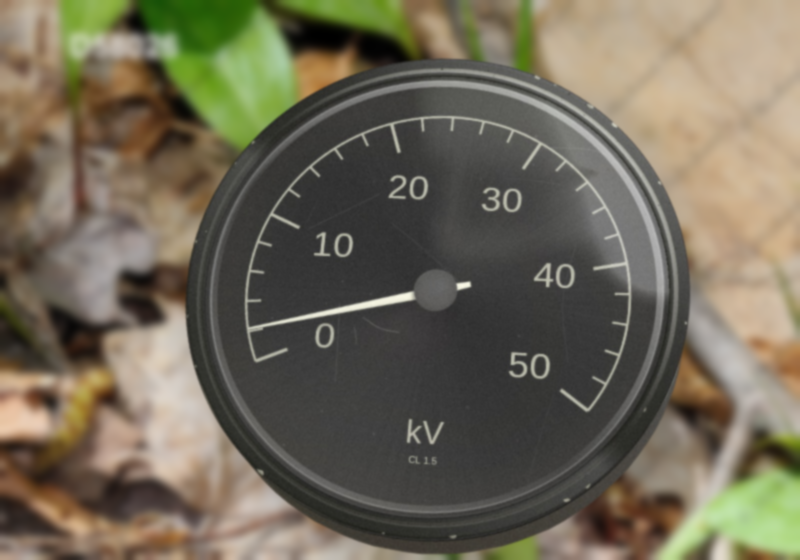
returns 2 kV
